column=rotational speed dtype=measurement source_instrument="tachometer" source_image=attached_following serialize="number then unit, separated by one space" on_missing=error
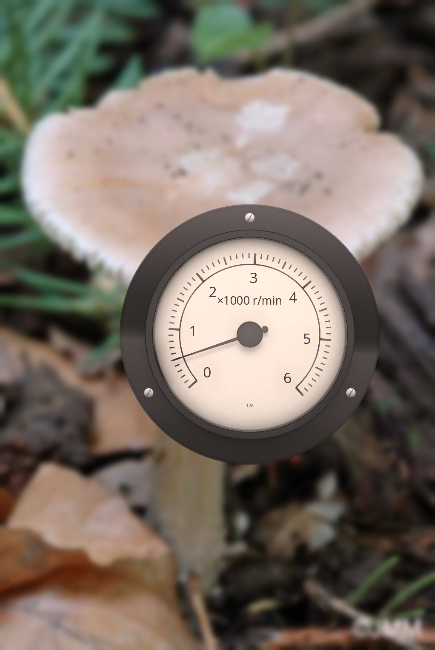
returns 500 rpm
